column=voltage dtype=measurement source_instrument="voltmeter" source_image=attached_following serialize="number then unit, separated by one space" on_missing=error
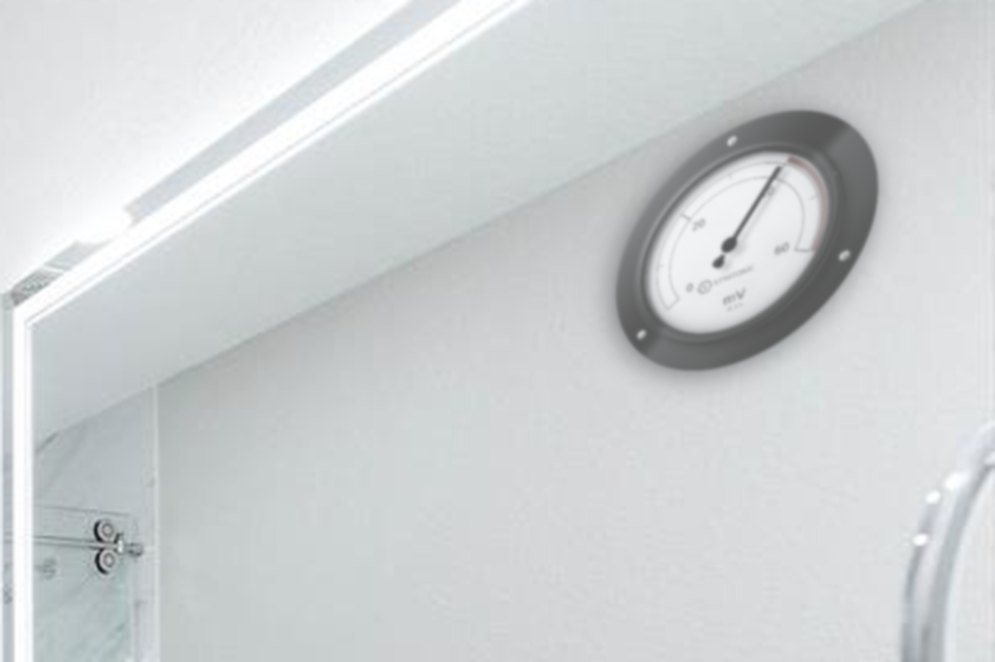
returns 40 mV
